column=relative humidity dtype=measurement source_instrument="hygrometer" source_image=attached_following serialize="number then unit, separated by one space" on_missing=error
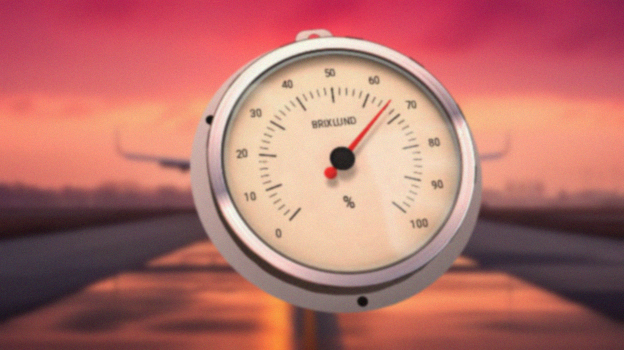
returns 66 %
